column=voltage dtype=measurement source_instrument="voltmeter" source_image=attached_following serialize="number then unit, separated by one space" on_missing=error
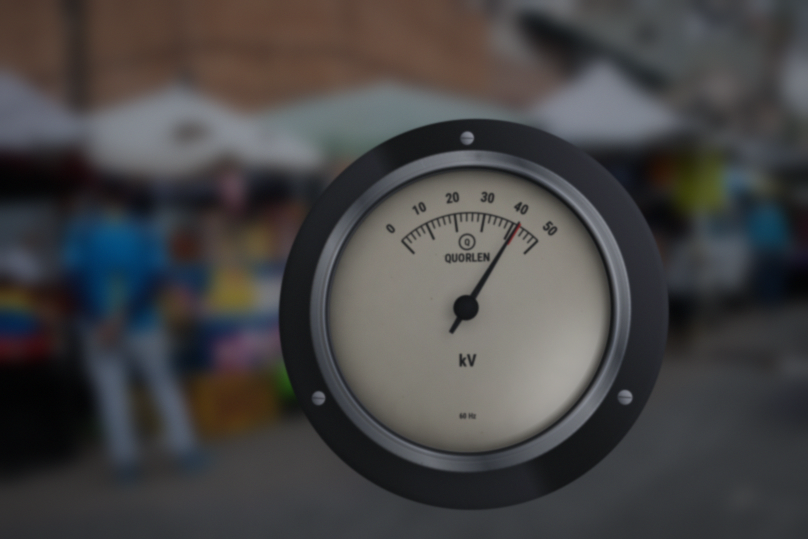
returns 42 kV
